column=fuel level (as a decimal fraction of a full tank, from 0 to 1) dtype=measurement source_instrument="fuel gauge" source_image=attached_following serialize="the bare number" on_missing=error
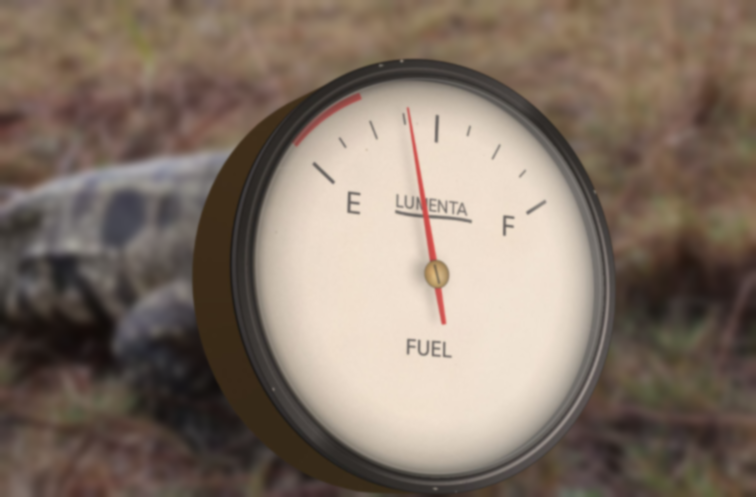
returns 0.375
